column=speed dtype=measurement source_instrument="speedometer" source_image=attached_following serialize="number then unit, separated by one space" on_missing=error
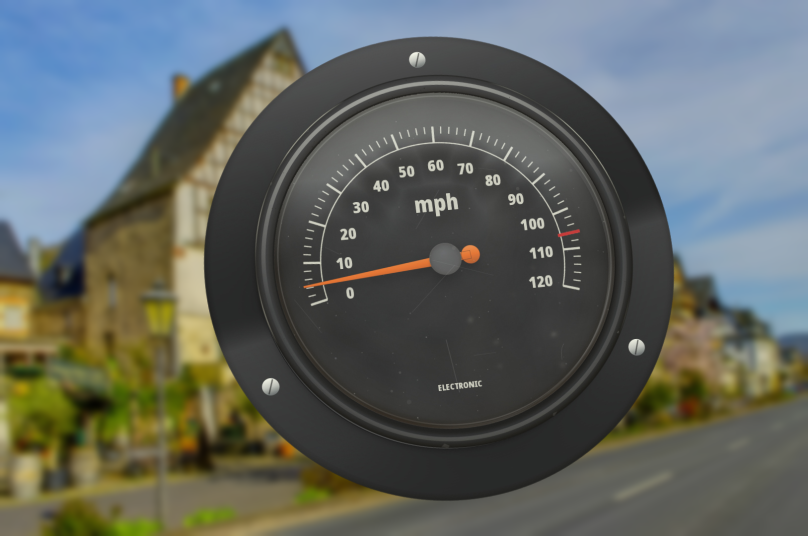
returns 4 mph
